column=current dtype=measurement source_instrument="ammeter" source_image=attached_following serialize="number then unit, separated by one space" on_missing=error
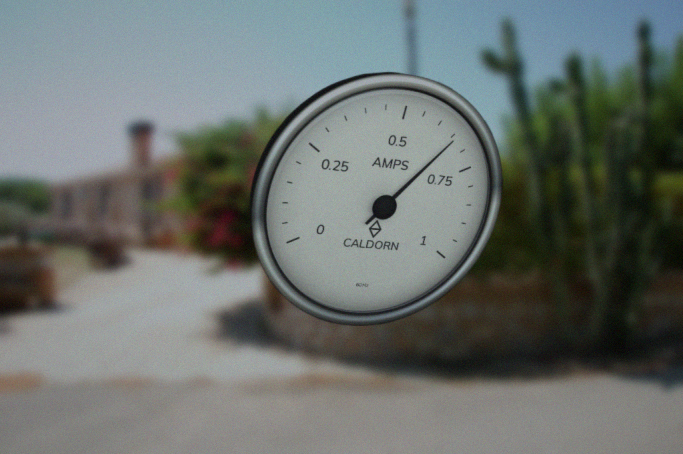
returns 0.65 A
